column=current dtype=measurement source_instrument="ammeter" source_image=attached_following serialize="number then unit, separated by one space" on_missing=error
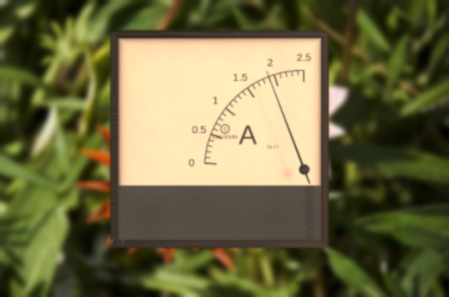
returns 1.9 A
